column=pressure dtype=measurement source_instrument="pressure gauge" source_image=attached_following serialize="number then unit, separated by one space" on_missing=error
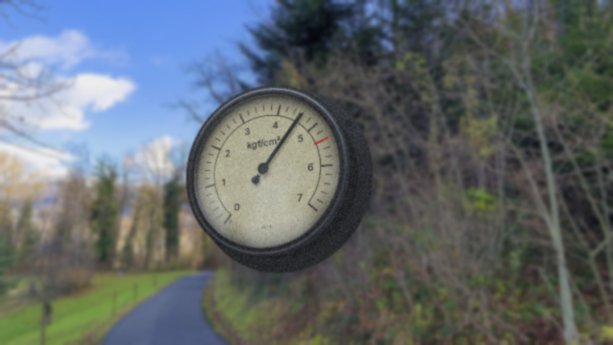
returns 4.6 kg/cm²
